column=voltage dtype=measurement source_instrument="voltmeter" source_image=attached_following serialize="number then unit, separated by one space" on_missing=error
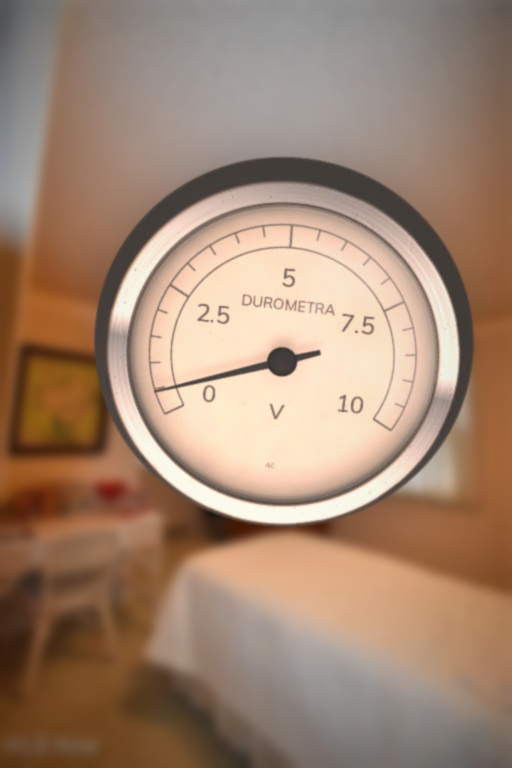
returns 0.5 V
